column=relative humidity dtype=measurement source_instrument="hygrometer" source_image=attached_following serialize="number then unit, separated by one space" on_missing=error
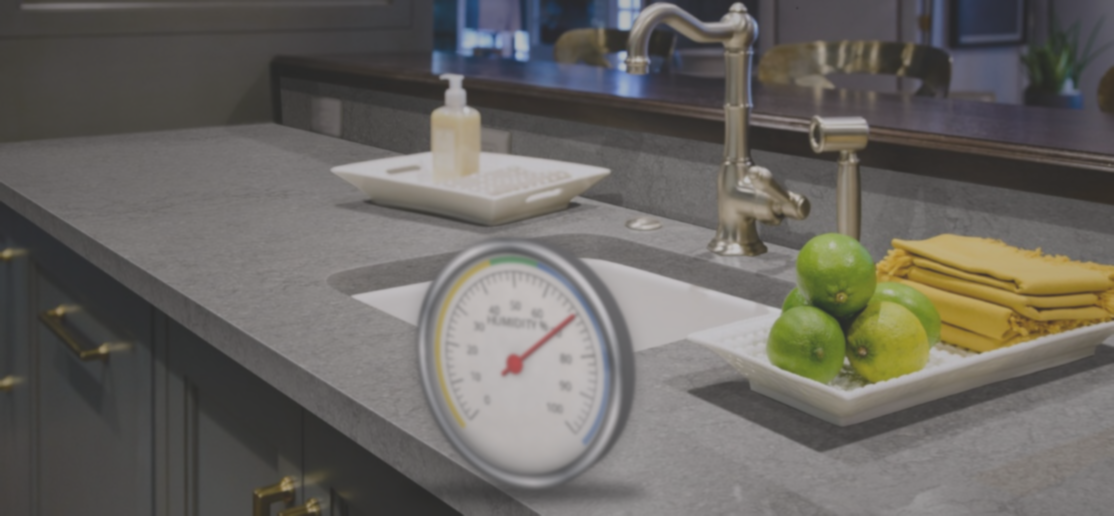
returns 70 %
